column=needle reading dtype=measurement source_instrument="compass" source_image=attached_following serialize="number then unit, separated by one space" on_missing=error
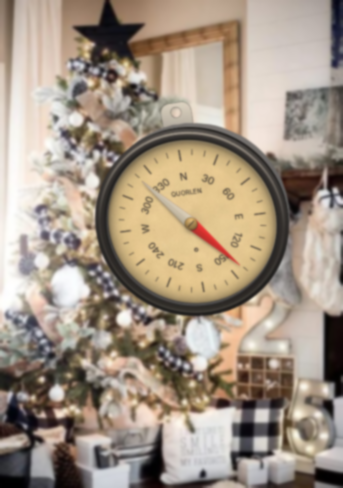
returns 140 °
